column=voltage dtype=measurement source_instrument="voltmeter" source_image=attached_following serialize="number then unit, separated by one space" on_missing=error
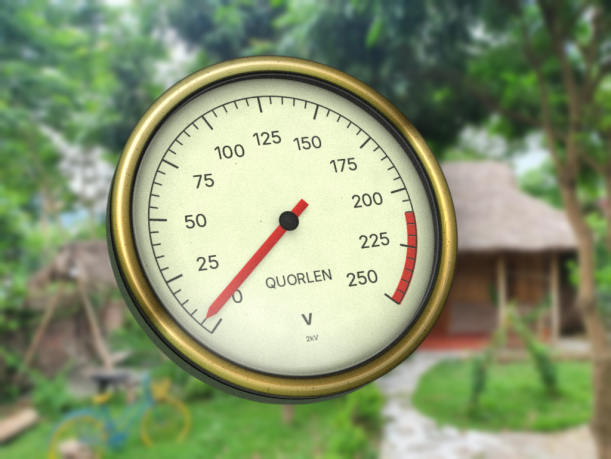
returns 5 V
